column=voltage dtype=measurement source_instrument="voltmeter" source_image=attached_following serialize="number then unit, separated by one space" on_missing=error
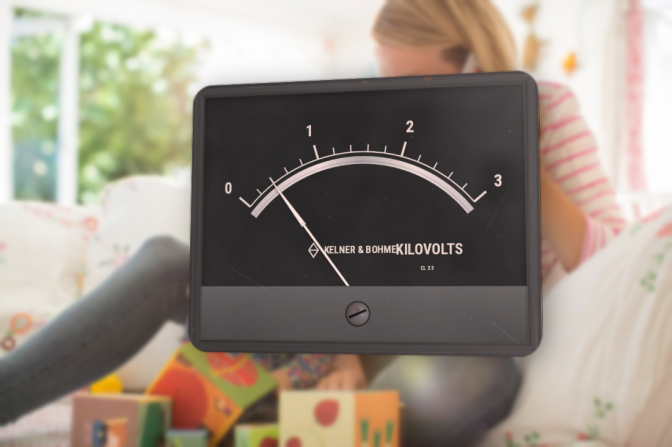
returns 0.4 kV
